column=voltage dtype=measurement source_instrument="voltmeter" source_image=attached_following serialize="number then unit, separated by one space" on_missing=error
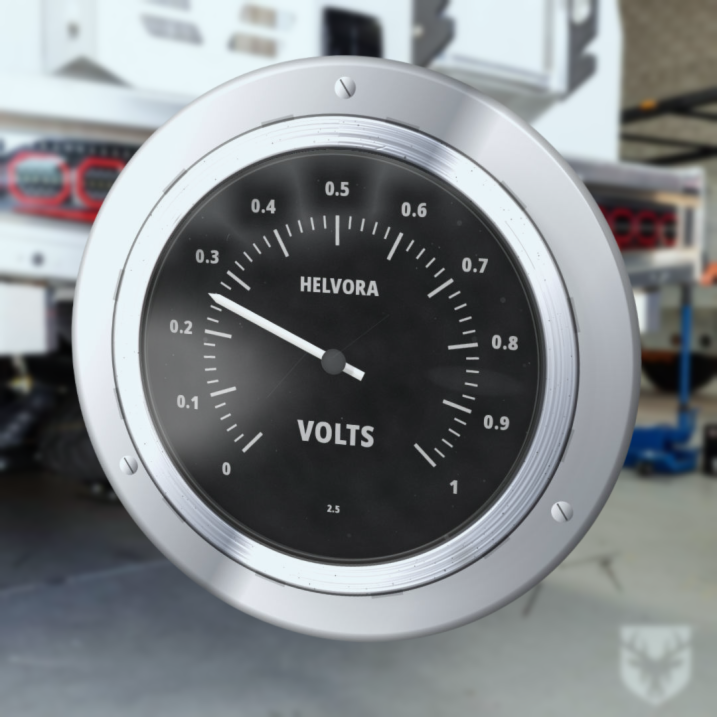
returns 0.26 V
